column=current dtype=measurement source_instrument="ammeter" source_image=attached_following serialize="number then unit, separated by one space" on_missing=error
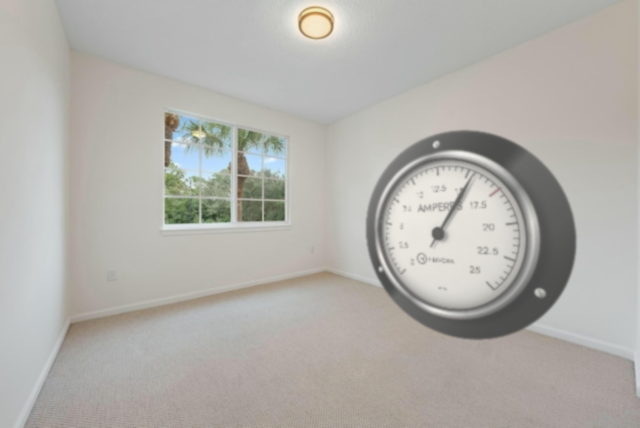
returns 15.5 A
